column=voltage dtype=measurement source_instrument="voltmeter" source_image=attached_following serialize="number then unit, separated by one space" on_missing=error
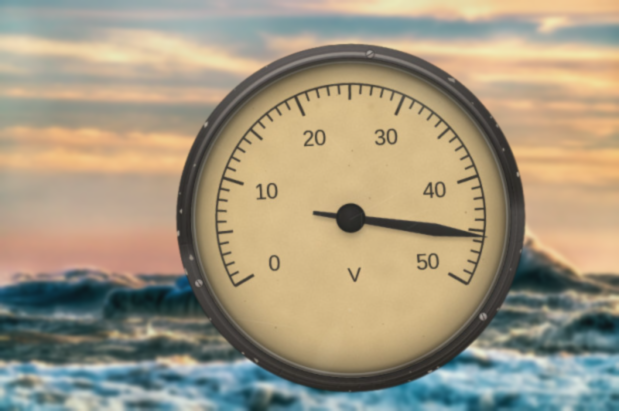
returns 45.5 V
